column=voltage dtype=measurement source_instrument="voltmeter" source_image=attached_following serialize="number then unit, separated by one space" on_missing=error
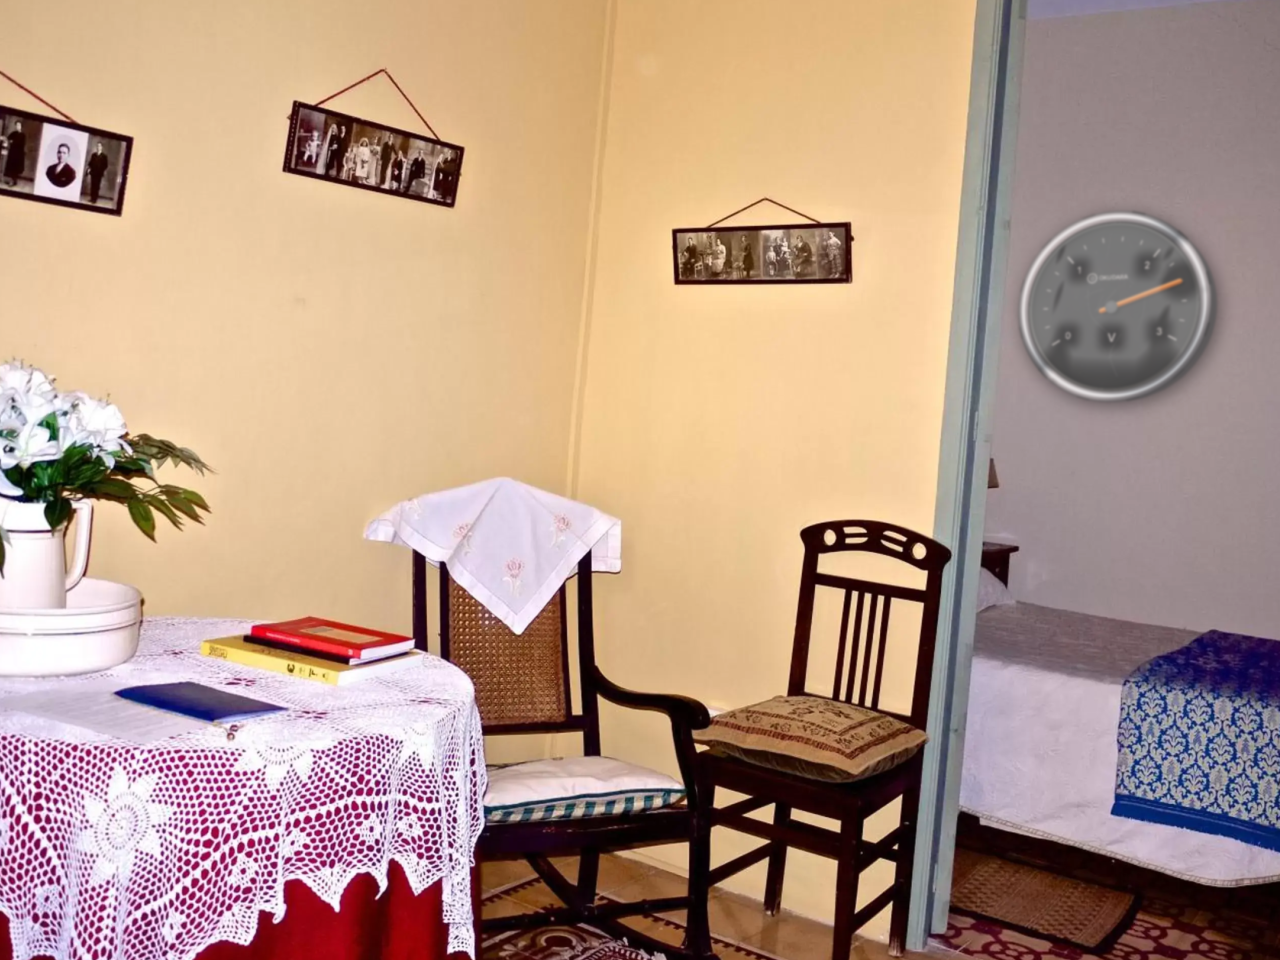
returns 2.4 V
